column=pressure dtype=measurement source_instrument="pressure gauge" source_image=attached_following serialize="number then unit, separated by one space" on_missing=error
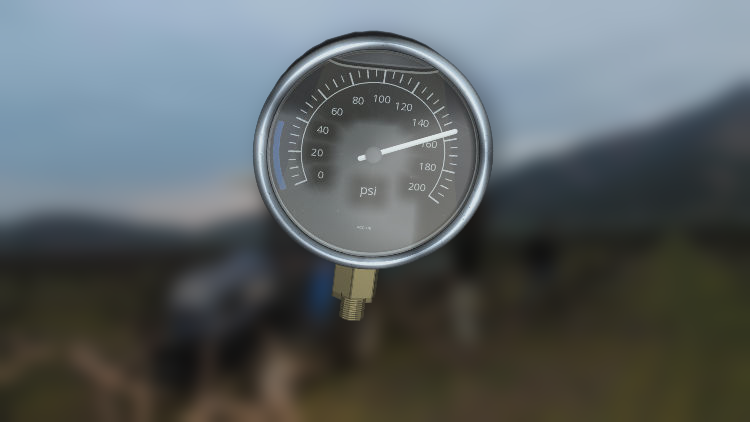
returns 155 psi
